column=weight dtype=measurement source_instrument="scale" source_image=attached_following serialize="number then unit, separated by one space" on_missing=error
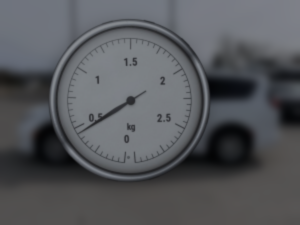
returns 0.45 kg
